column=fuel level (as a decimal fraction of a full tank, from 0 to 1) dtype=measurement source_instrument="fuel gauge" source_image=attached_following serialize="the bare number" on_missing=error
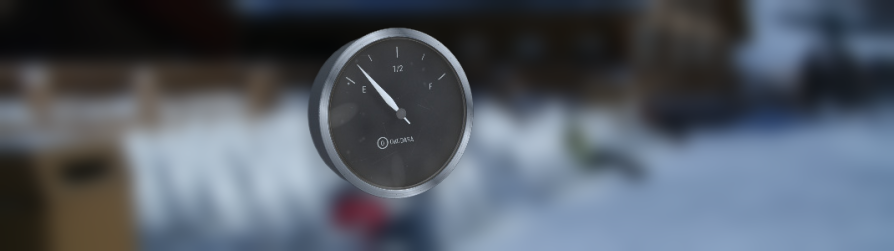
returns 0.125
